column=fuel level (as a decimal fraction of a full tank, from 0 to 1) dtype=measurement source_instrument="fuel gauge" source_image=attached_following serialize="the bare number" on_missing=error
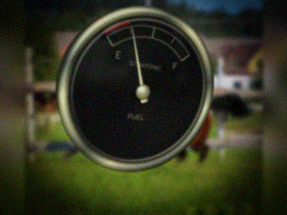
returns 0.25
